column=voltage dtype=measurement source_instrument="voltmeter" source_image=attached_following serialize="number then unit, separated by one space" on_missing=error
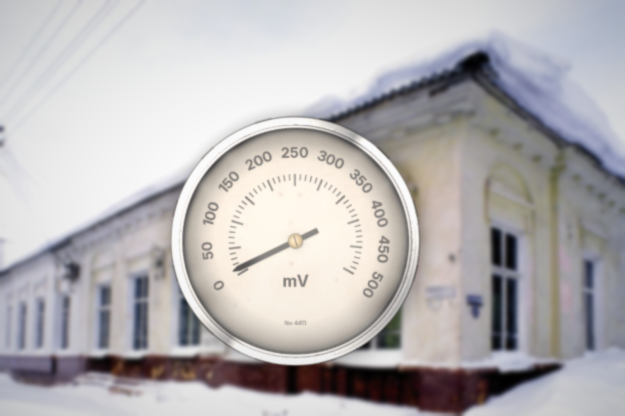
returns 10 mV
